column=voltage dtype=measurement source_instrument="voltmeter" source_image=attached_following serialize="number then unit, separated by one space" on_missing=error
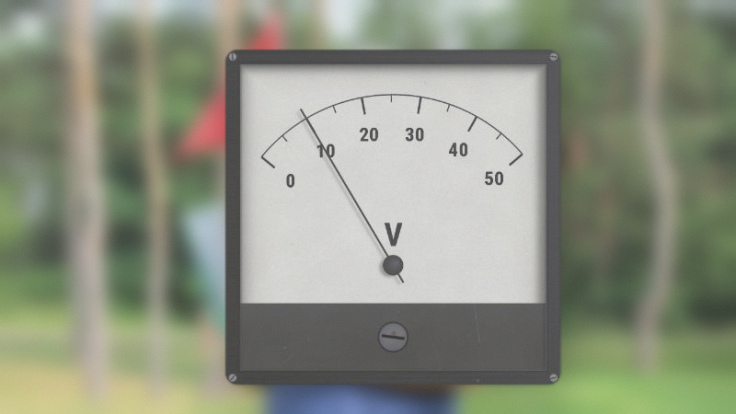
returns 10 V
